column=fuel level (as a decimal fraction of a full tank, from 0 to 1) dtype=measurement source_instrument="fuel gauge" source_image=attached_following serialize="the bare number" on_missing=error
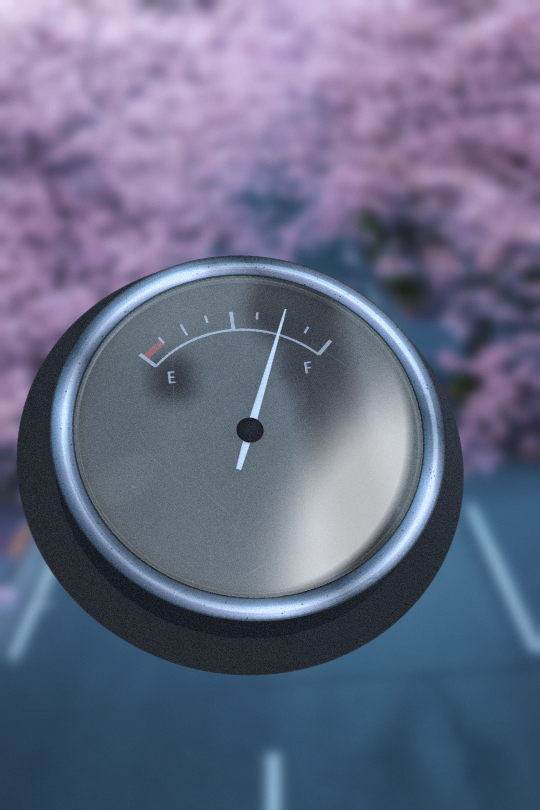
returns 0.75
